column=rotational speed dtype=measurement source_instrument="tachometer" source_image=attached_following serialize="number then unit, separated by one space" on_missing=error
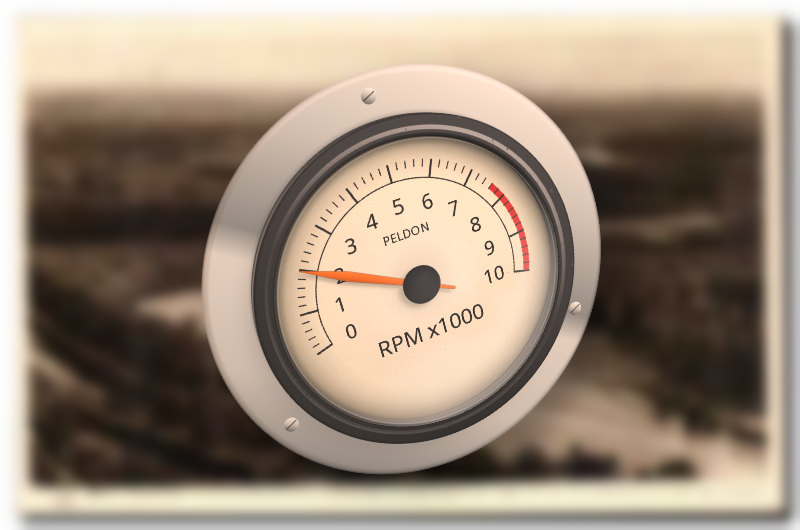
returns 2000 rpm
